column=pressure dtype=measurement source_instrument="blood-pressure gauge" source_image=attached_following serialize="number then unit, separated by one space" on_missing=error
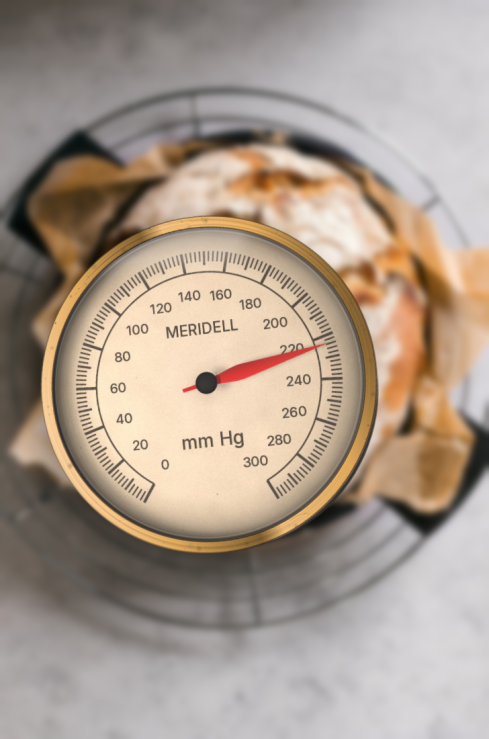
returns 224 mmHg
